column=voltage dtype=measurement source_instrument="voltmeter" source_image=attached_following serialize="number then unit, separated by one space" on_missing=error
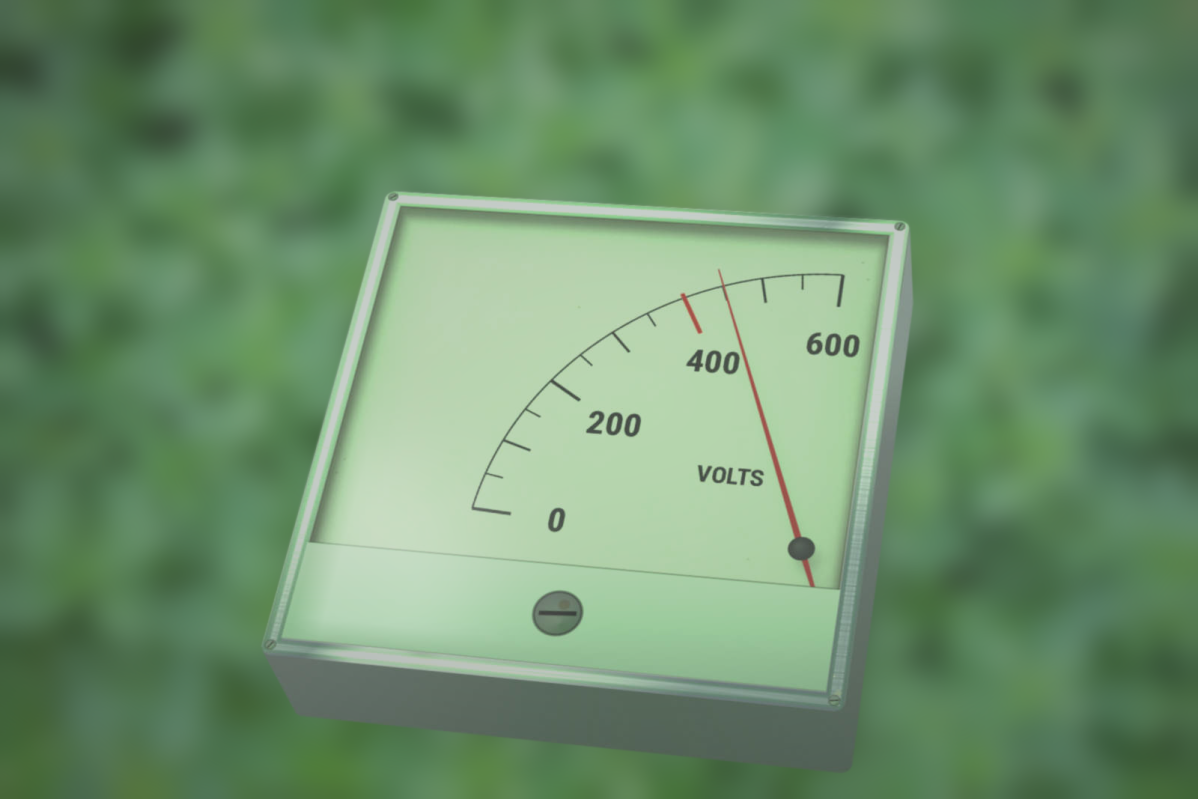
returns 450 V
